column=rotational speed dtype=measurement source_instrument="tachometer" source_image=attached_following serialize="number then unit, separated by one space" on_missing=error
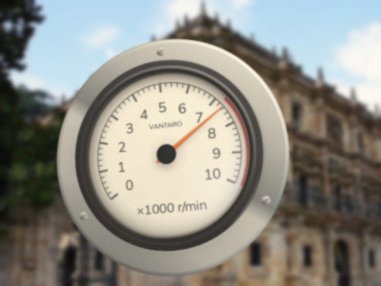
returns 7400 rpm
